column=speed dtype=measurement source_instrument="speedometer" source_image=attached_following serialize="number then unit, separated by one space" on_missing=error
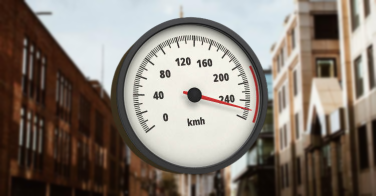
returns 250 km/h
